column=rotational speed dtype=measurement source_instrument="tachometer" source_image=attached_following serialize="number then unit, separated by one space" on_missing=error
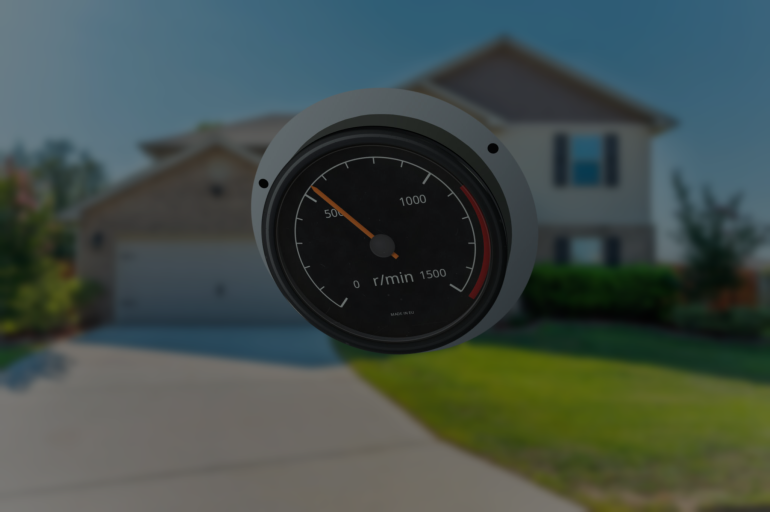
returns 550 rpm
